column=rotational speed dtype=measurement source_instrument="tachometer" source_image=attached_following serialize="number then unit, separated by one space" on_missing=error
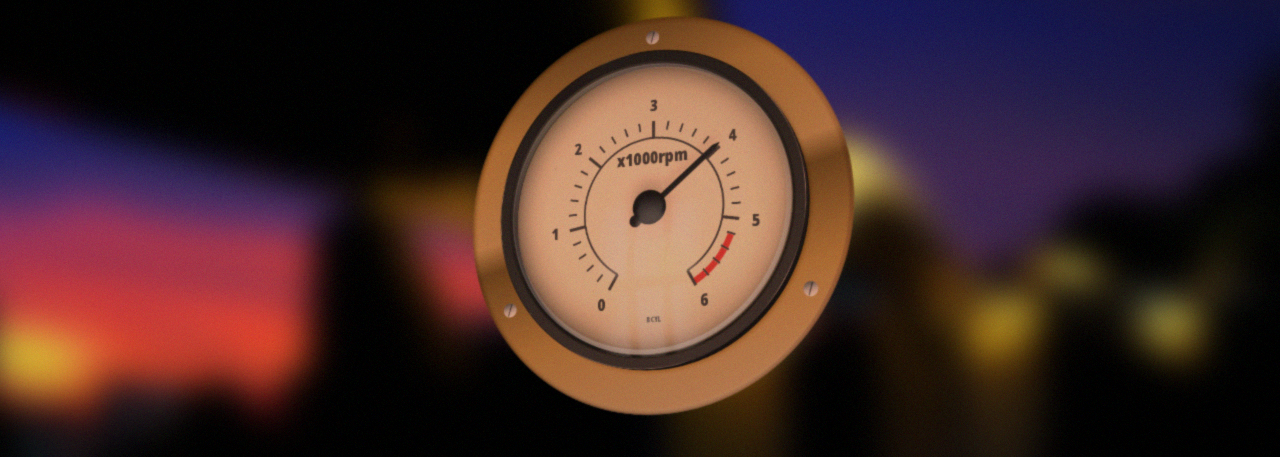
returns 4000 rpm
